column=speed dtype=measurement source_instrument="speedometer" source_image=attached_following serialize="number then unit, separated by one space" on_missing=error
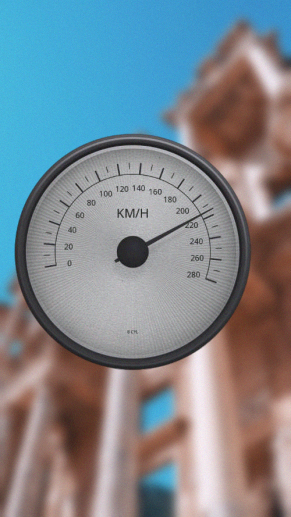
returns 215 km/h
